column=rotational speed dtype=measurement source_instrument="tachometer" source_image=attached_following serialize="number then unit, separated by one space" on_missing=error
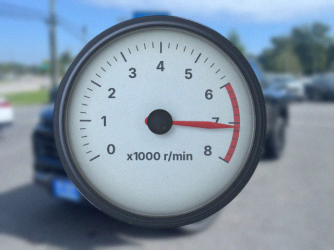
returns 7100 rpm
